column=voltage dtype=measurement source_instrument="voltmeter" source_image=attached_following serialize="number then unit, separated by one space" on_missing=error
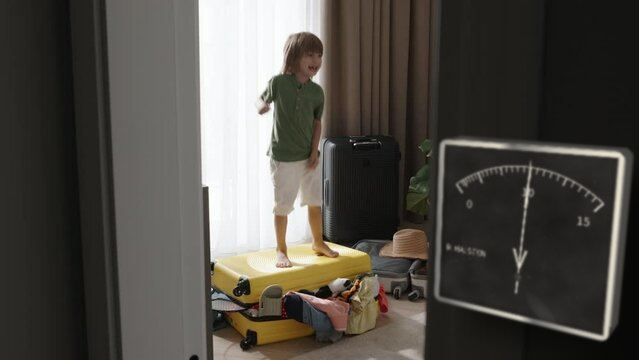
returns 10 V
